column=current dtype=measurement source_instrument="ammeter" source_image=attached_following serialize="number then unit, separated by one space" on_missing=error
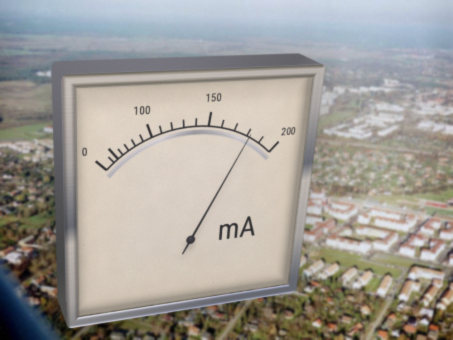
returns 180 mA
